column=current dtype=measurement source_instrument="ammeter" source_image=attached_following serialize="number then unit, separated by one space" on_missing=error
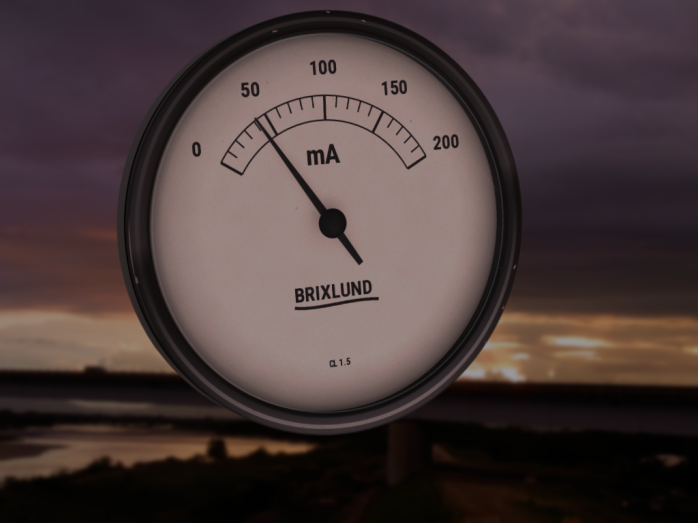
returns 40 mA
